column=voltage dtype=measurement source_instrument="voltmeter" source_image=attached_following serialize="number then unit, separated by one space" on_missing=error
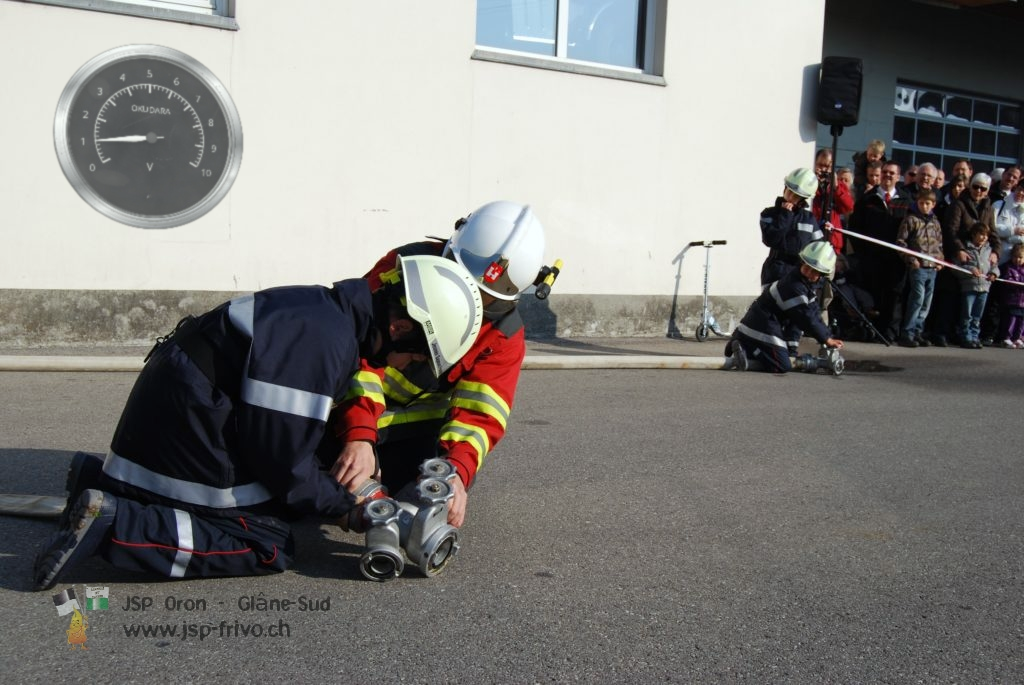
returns 1 V
